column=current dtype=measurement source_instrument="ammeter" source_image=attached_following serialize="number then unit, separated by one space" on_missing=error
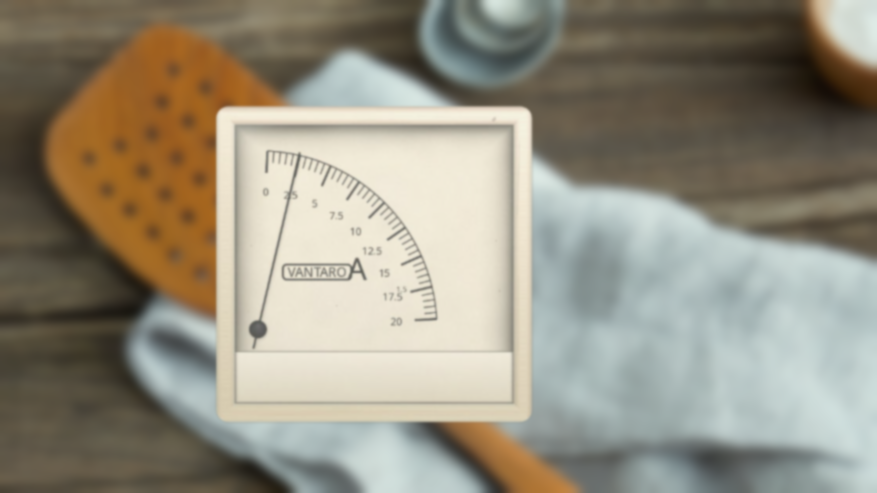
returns 2.5 A
